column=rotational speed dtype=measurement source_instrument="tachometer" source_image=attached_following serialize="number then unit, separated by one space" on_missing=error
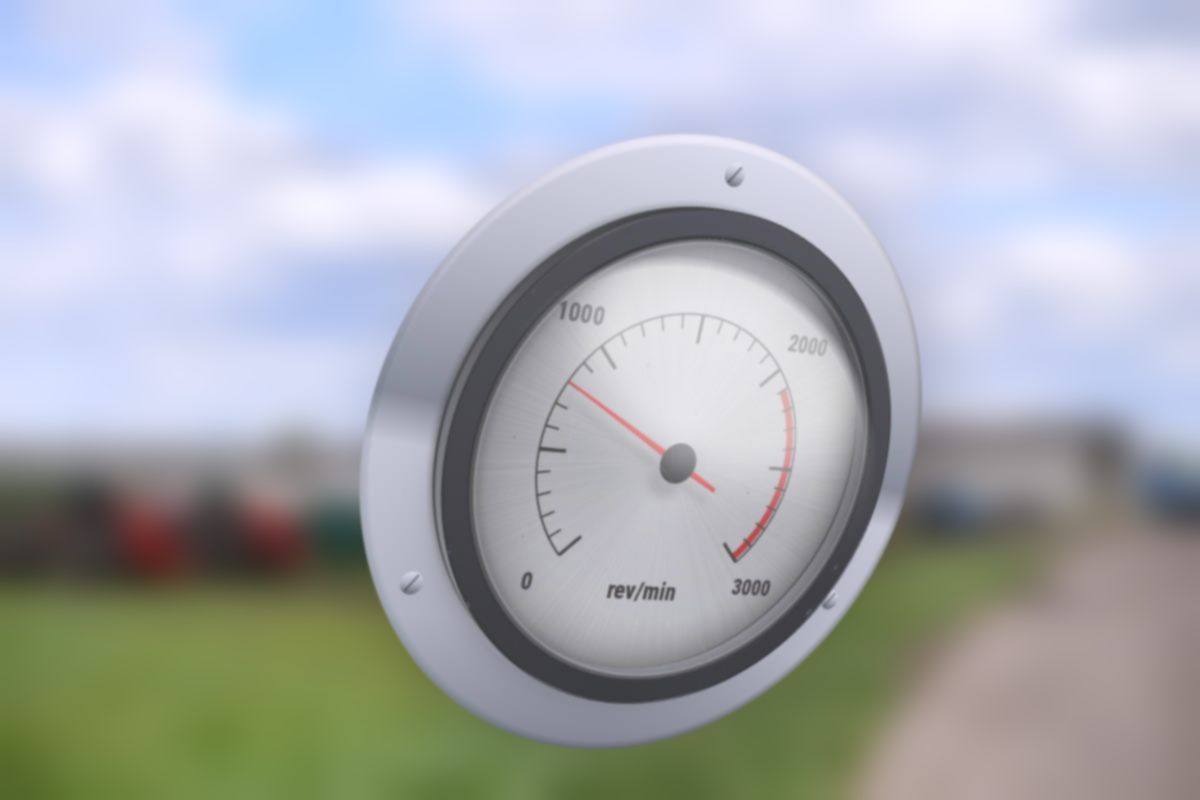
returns 800 rpm
